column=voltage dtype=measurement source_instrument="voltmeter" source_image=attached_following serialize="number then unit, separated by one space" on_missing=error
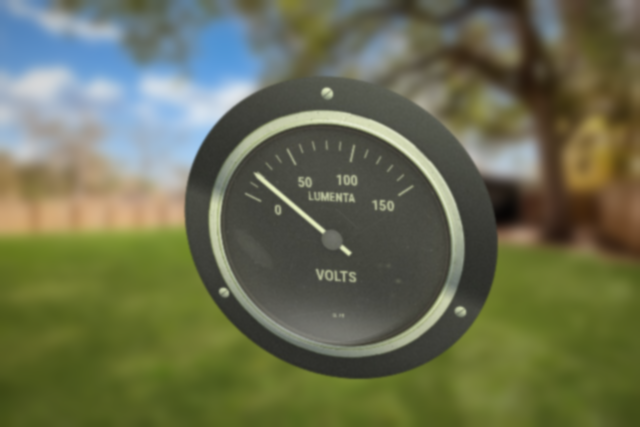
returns 20 V
